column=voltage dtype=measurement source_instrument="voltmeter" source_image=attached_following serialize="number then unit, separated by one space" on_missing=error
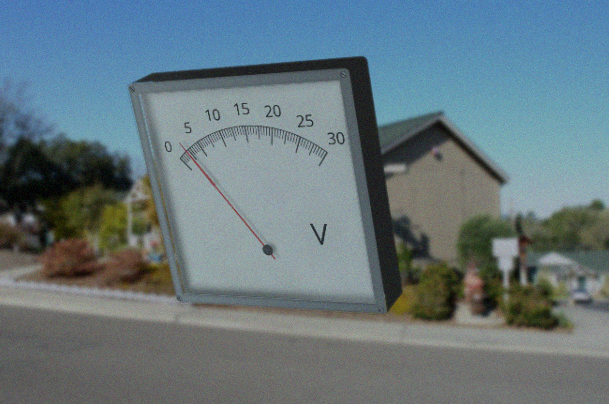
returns 2.5 V
